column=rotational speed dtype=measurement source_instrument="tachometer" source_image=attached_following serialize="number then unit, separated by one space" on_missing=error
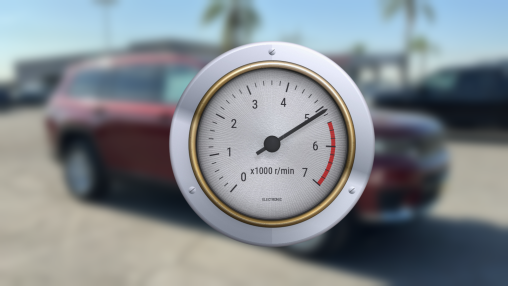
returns 5100 rpm
